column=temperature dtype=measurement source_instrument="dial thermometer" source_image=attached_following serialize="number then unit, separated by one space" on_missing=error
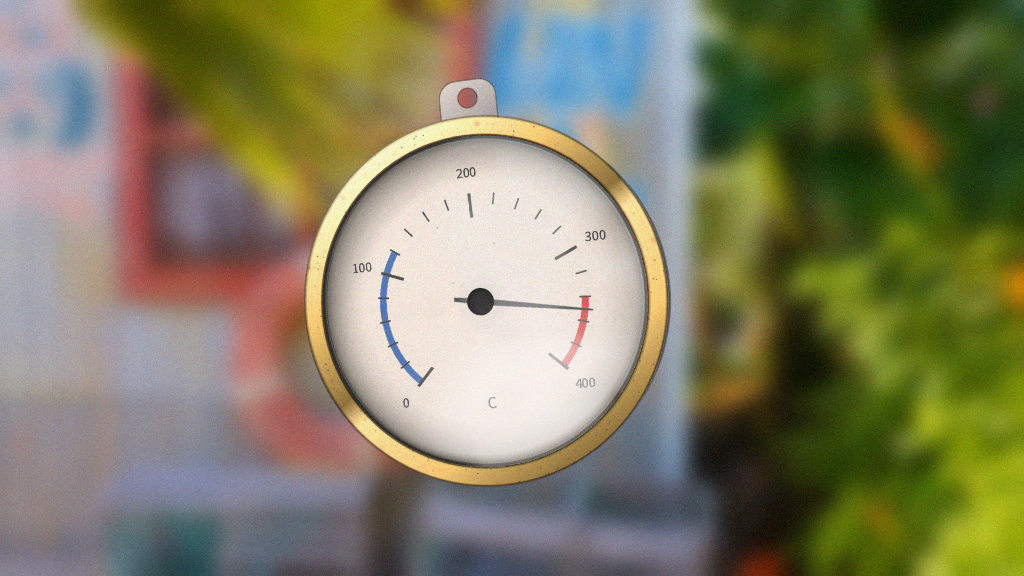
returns 350 °C
